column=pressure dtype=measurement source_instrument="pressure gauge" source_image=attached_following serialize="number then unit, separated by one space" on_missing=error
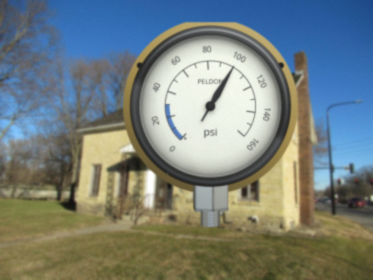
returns 100 psi
